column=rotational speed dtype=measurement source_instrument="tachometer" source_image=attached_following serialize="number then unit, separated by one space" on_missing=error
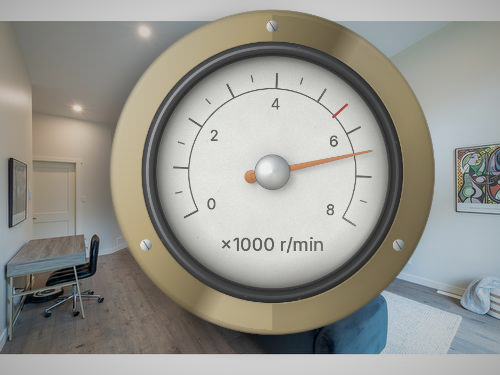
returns 6500 rpm
